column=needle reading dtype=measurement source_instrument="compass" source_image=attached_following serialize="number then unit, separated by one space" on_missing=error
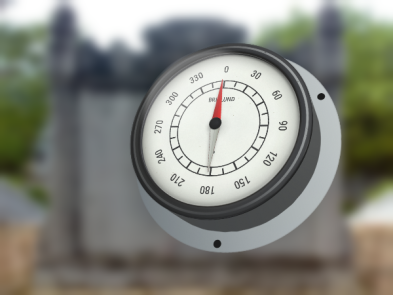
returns 0 °
